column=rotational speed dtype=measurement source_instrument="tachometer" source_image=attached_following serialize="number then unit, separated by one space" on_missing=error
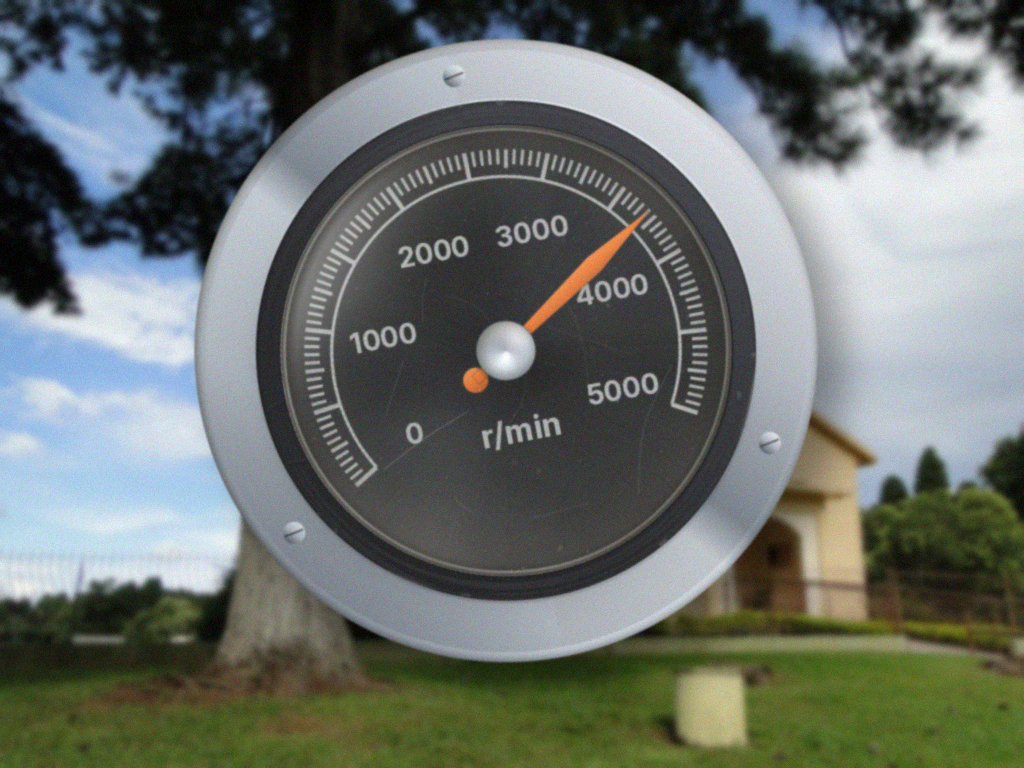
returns 3700 rpm
